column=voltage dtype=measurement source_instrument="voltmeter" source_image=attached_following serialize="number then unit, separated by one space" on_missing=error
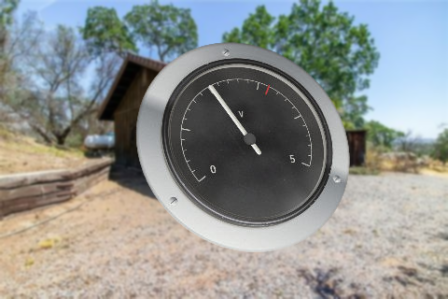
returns 2 V
